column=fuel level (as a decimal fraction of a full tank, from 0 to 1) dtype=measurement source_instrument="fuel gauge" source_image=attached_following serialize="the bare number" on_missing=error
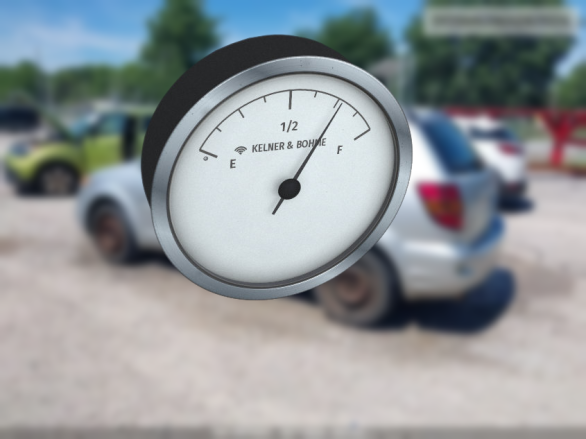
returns 0.75
